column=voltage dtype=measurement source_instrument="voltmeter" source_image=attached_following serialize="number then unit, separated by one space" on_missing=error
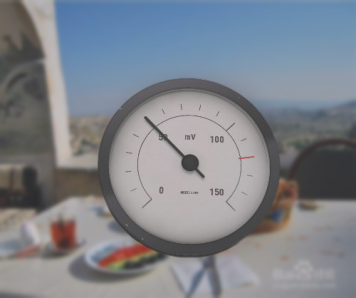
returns 50 mV
